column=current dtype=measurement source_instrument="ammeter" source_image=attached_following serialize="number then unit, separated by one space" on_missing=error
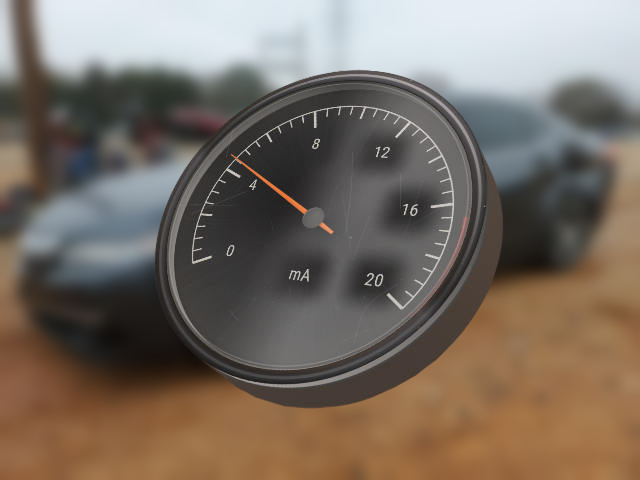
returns 4.5 mA
